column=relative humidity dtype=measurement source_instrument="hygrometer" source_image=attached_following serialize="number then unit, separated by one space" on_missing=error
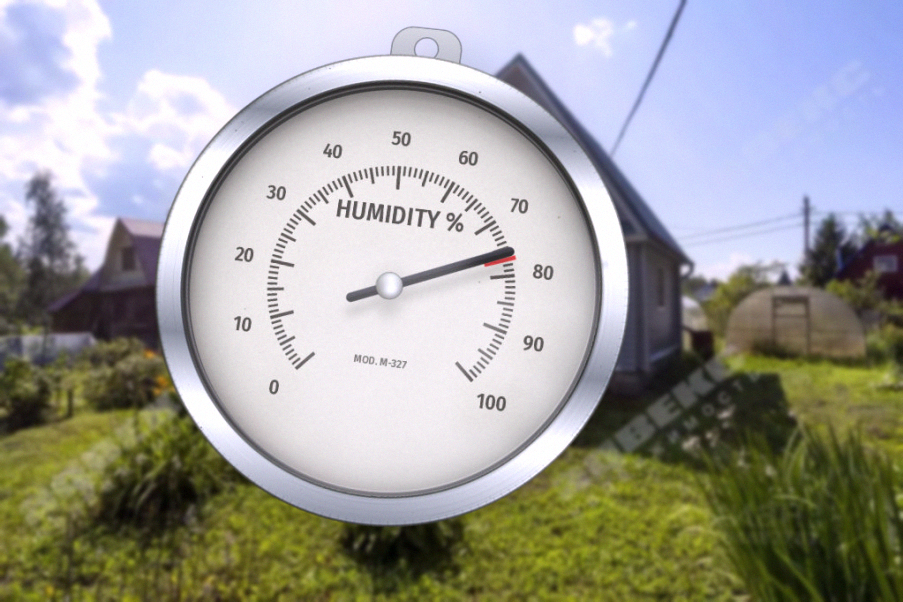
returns 76 %
